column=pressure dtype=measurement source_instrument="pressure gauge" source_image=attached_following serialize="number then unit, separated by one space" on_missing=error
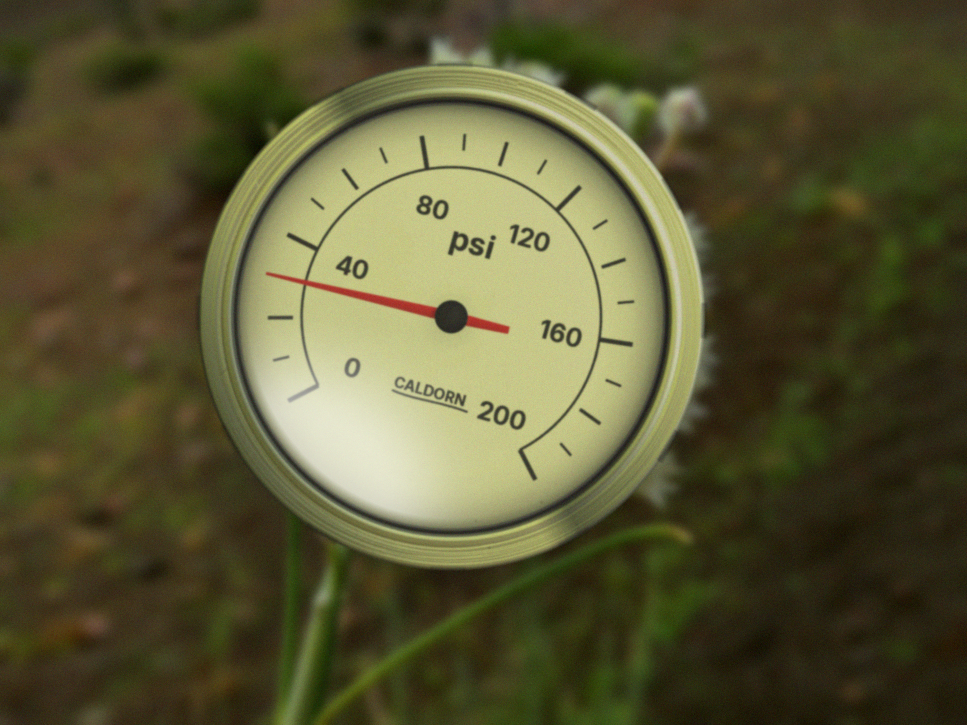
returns 30 psi
